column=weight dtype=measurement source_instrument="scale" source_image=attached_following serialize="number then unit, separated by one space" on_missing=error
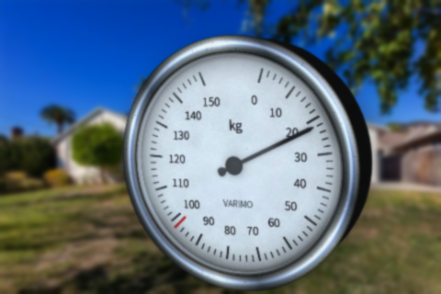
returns 22 kg
